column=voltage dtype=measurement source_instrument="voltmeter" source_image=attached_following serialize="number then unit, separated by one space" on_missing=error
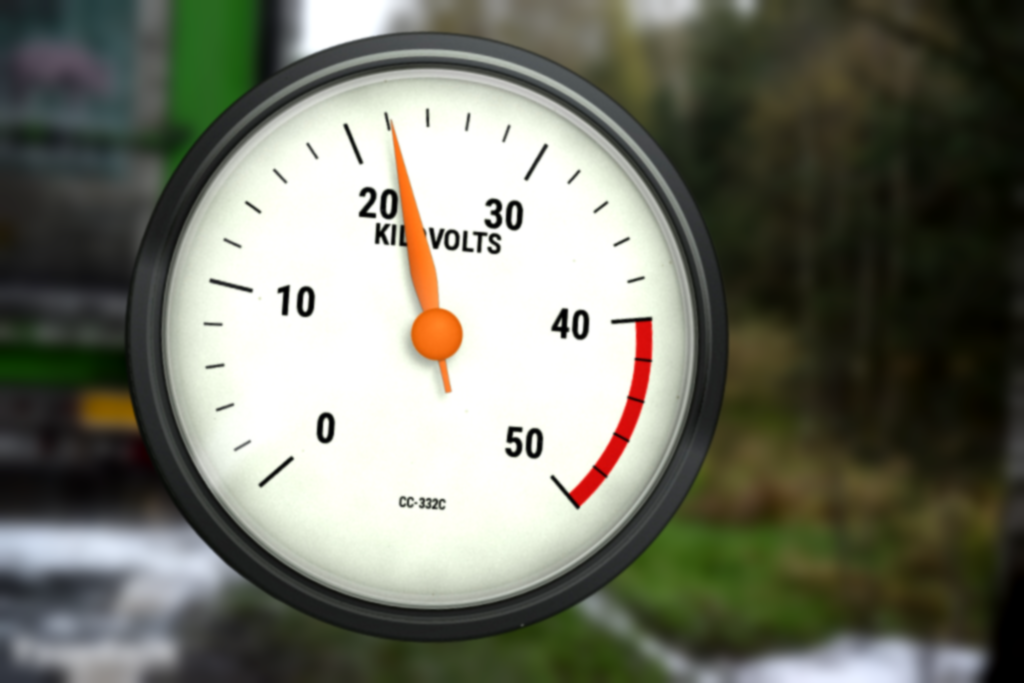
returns 22 kV
